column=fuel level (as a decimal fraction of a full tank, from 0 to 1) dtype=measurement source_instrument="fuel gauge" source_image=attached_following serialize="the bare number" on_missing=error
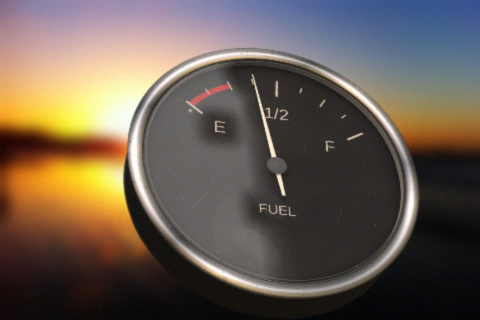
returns 0.375
